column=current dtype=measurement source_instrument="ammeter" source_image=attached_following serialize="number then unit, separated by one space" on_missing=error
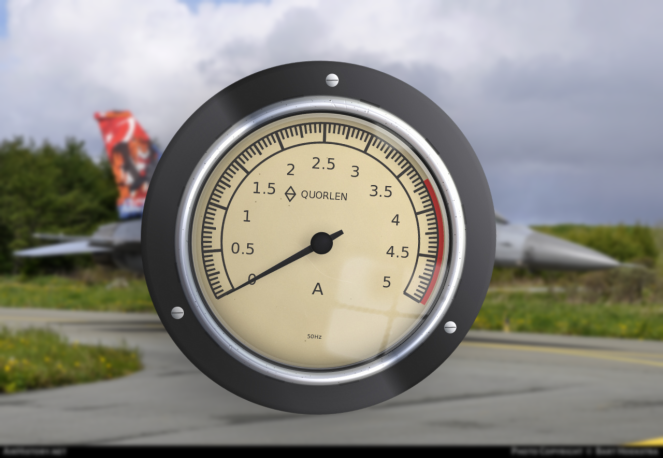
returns 0 A
